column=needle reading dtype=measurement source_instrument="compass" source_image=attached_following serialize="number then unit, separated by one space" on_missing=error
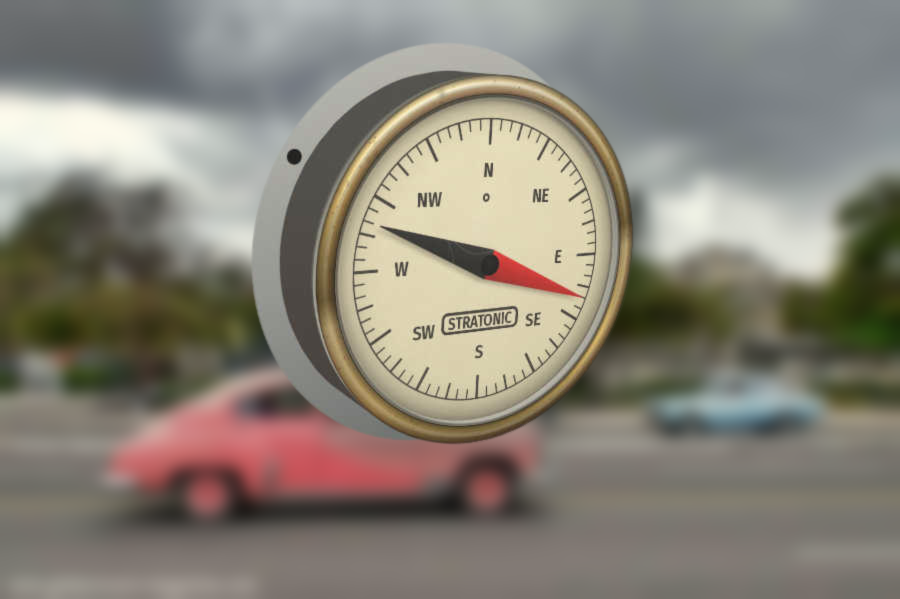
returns 110 °
